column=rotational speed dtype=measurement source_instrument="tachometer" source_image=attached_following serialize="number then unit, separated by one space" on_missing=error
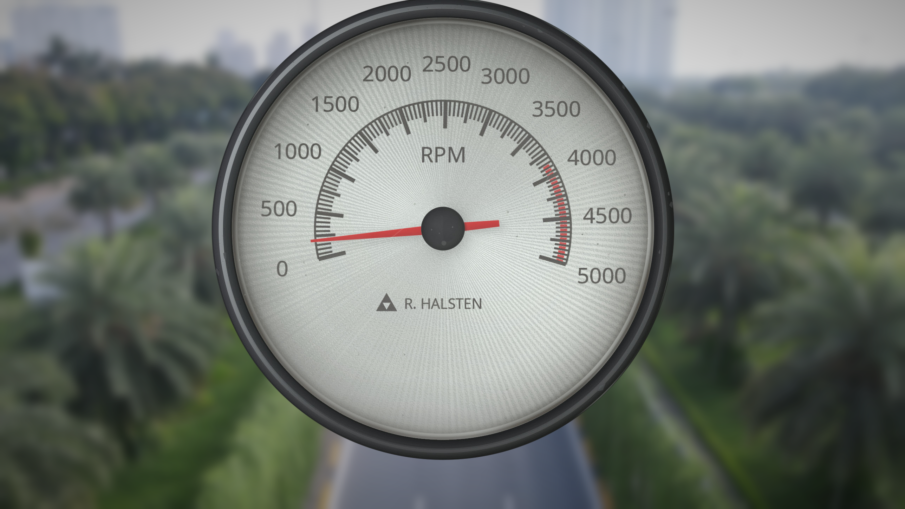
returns 200 rpm
